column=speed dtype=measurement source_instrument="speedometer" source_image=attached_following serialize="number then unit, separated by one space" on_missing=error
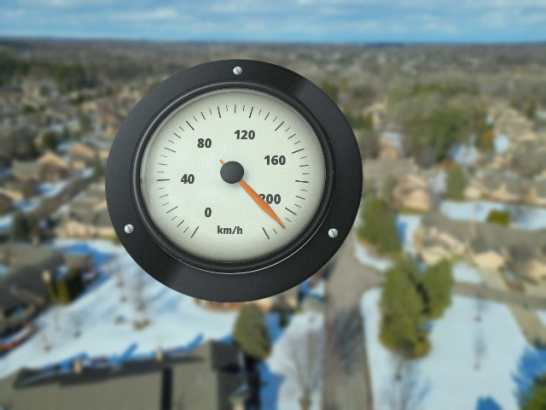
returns 210 km/h
